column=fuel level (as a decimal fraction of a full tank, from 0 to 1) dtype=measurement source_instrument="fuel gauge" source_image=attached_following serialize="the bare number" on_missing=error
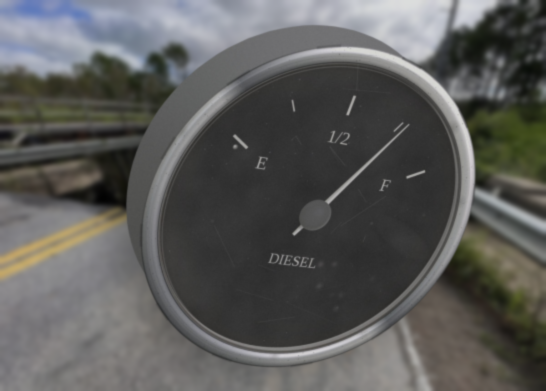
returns 0.75
